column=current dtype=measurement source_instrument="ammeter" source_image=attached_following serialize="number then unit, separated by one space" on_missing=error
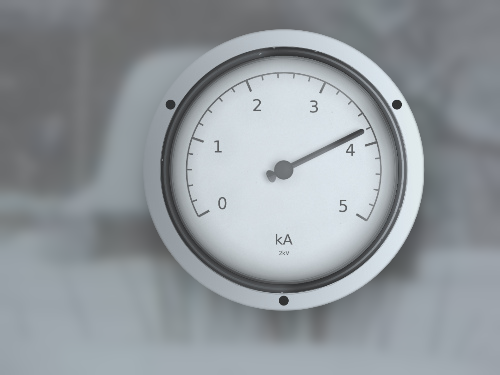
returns 3.8 kA
